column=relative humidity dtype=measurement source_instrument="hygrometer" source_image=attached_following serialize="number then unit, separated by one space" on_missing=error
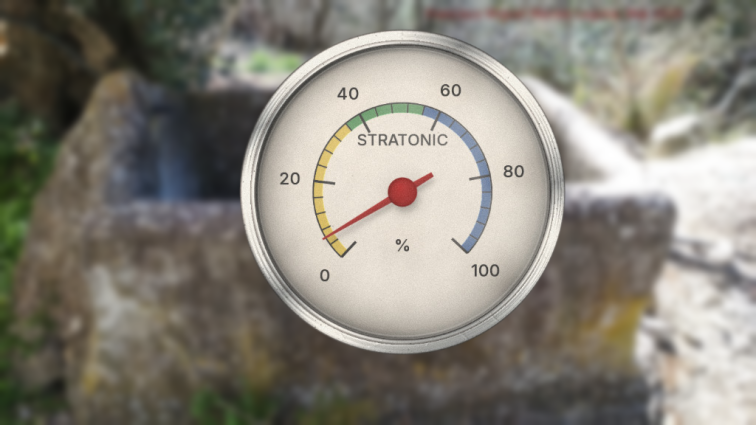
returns 6 %
